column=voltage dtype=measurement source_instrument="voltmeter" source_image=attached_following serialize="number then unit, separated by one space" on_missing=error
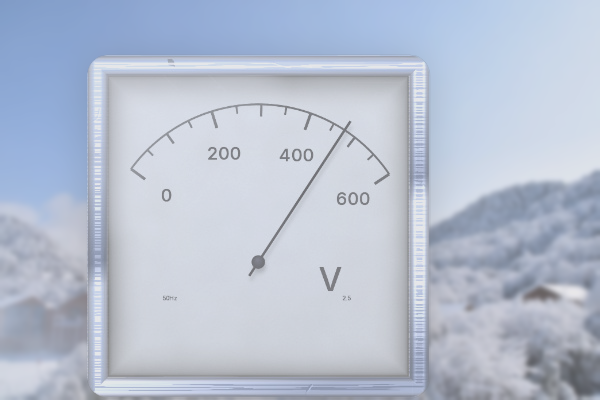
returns 475 V
